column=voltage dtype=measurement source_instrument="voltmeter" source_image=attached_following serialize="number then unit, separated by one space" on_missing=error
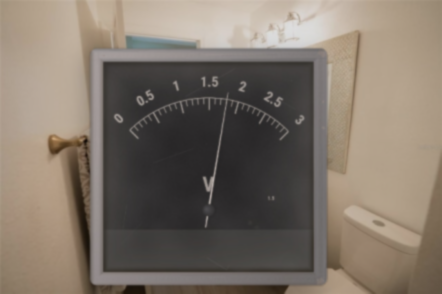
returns 1.8 V
